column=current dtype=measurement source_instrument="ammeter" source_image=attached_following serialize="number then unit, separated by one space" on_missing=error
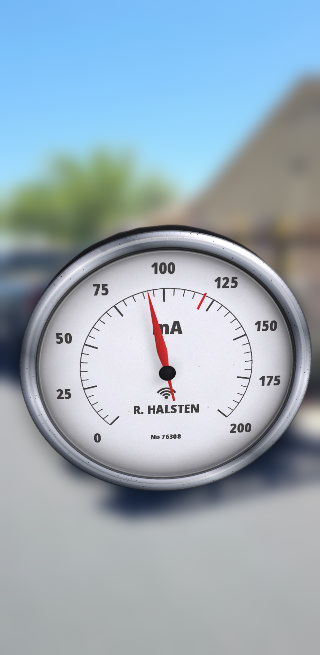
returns 92.5 mA
